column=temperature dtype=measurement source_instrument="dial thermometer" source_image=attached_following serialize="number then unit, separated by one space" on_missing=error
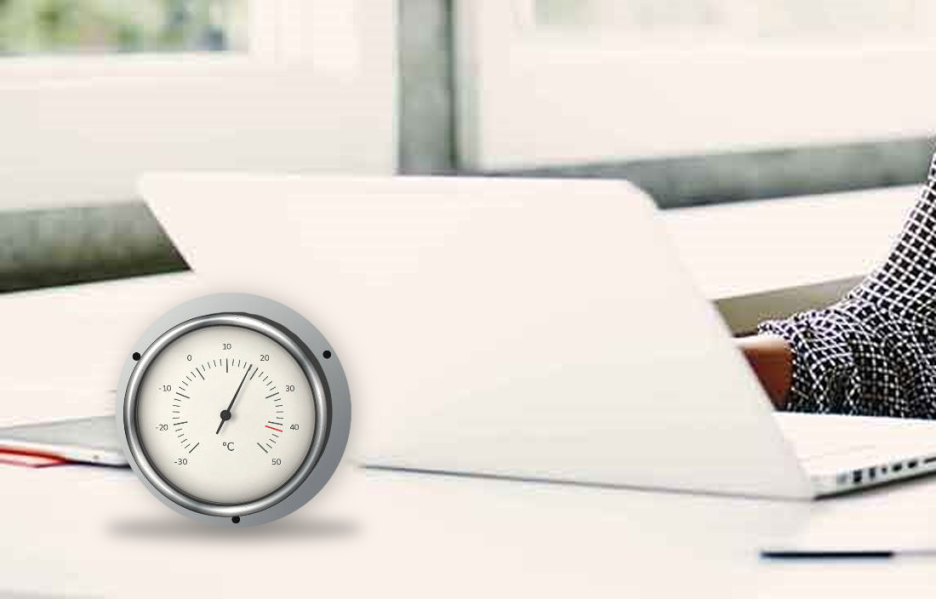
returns 18 °C
